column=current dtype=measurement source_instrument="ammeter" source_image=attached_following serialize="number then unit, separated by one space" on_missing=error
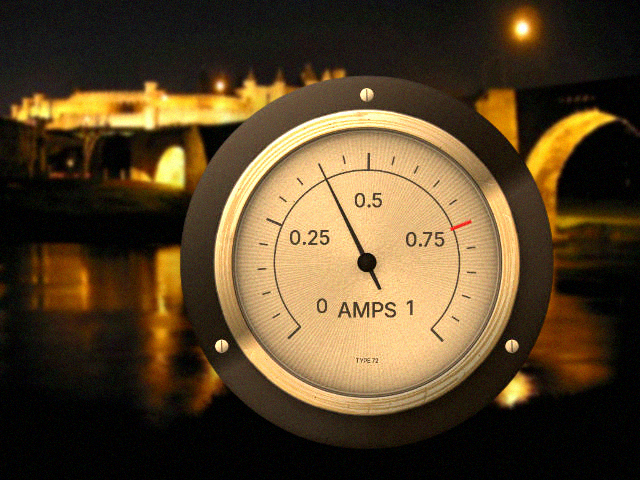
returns 0.4 A
